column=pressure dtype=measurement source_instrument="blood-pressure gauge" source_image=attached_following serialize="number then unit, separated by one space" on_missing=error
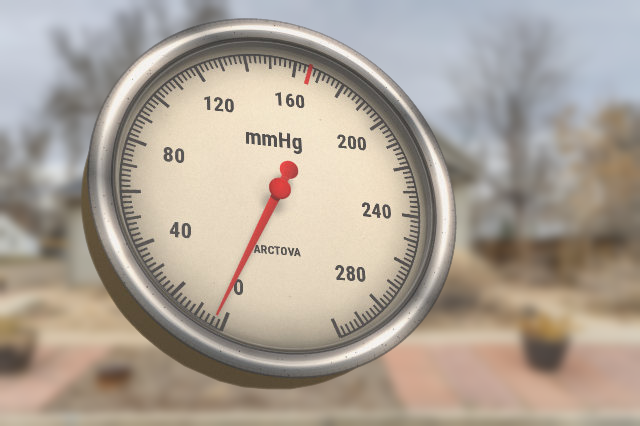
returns 4 mmHg
